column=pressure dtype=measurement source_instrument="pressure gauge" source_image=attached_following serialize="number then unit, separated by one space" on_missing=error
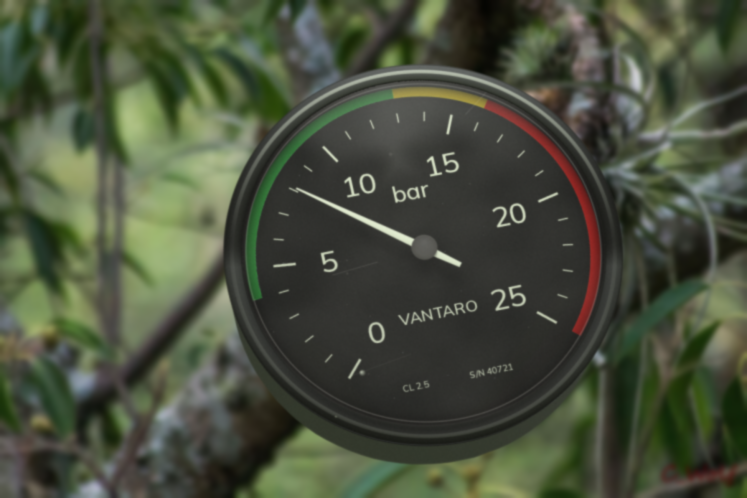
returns 8 bar
